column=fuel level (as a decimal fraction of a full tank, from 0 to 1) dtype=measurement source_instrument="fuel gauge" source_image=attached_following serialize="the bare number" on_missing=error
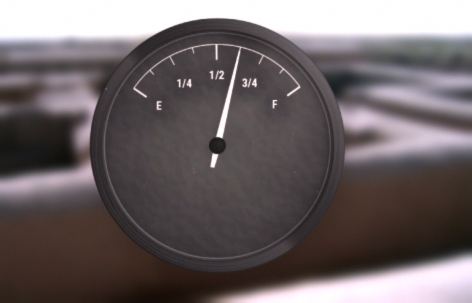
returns 0.625
